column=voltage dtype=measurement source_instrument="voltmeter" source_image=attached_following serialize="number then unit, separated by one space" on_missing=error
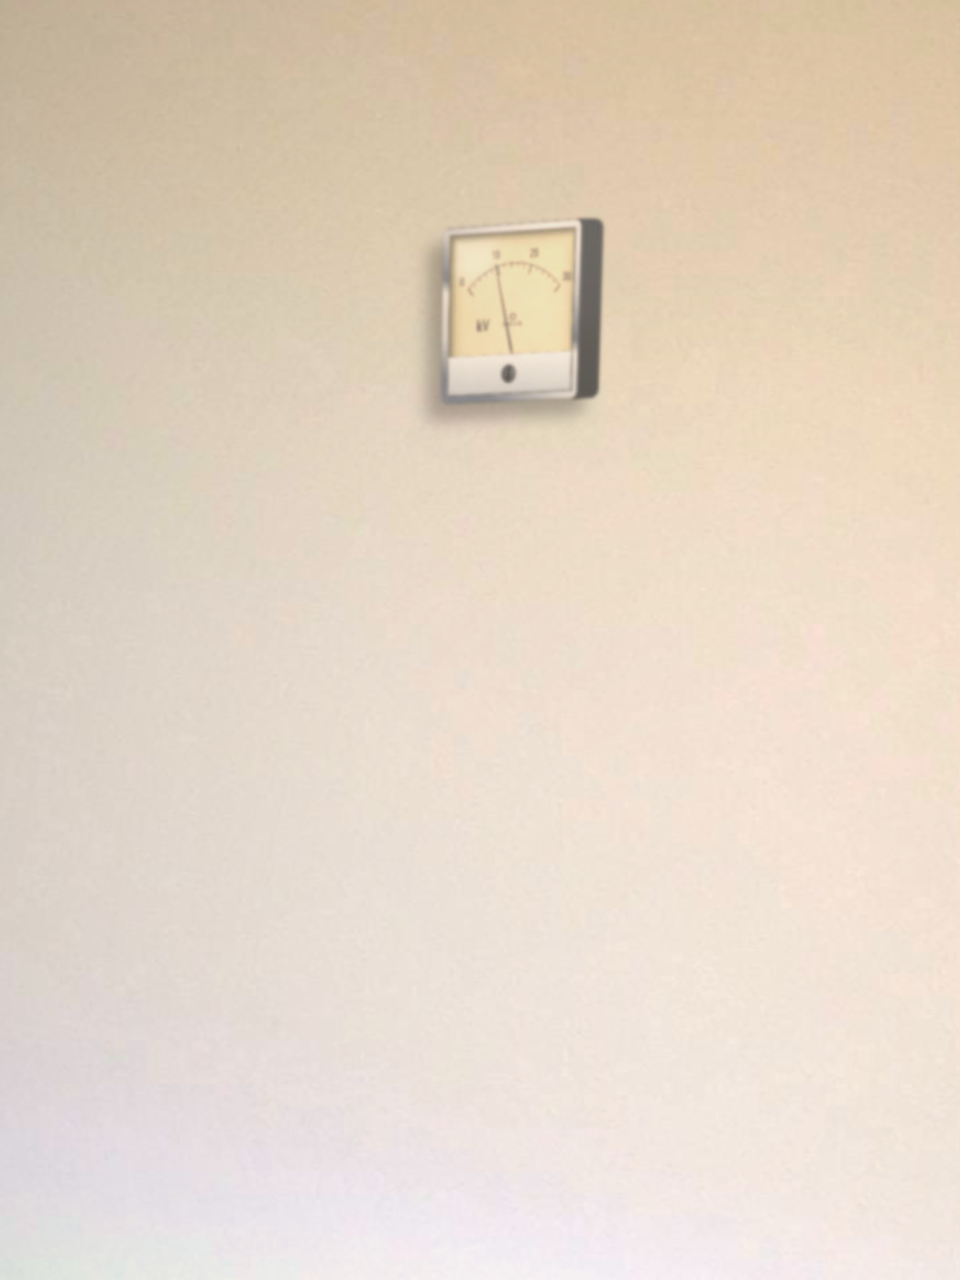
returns 10 kV
